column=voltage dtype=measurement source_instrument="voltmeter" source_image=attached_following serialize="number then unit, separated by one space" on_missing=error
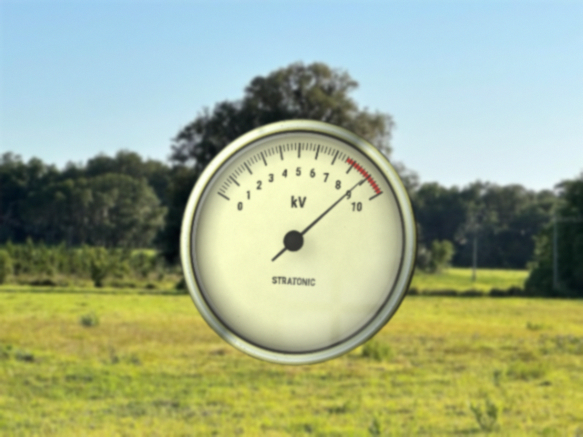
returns 9 kV
